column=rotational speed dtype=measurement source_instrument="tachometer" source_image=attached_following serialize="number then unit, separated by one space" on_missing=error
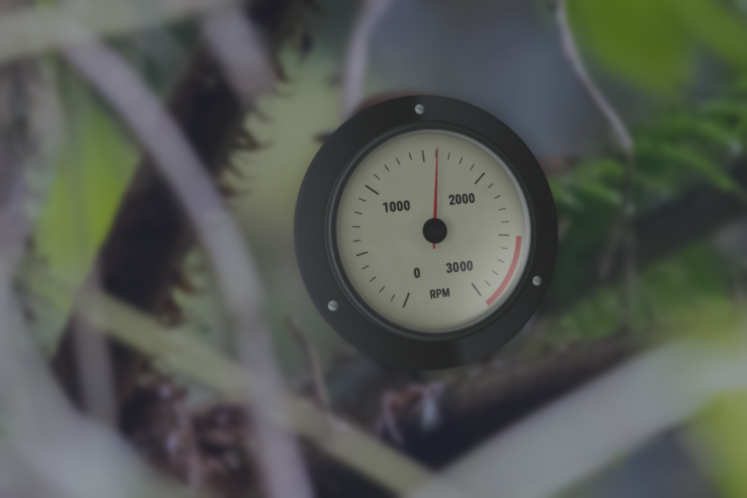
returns 1600 rpm
